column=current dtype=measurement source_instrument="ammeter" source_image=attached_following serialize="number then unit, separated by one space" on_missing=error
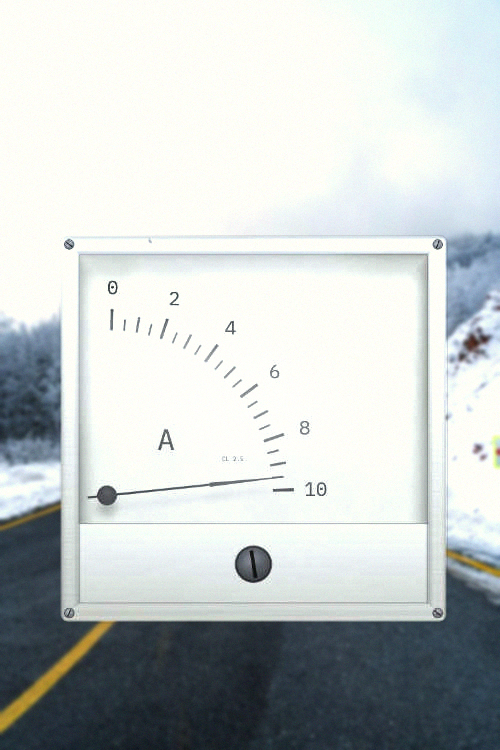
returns 9.5 A
